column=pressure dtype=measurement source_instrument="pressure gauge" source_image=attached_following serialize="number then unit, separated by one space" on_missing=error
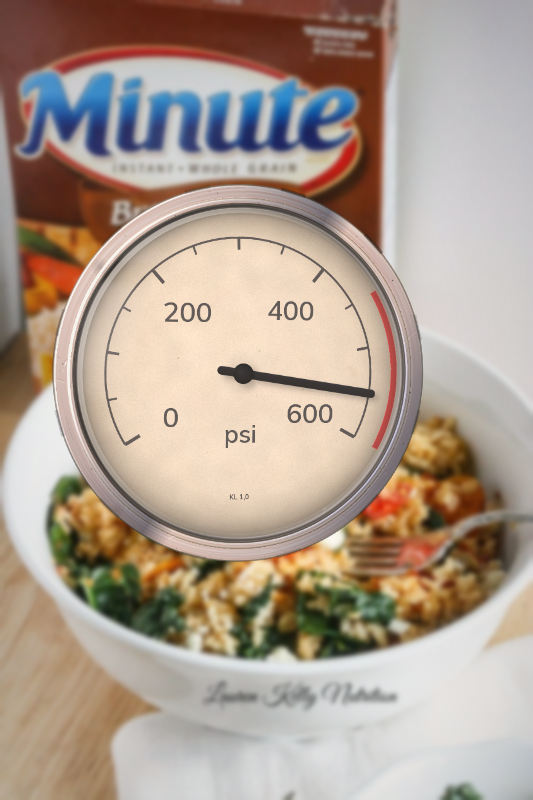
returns 550 psi
